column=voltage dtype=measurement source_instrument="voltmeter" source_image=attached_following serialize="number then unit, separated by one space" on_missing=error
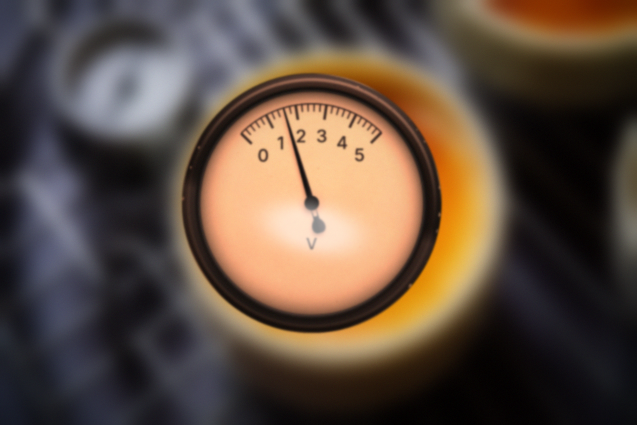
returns 1.6 V
